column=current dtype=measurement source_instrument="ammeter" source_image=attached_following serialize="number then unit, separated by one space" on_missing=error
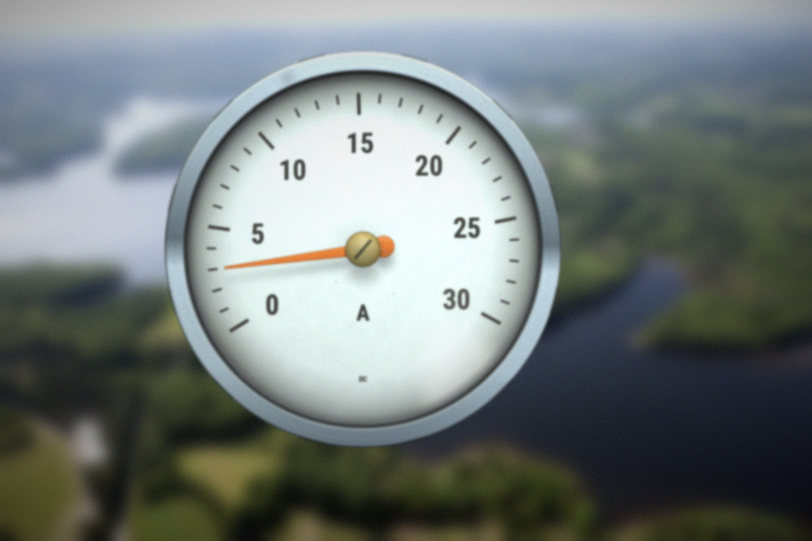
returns 3 A
